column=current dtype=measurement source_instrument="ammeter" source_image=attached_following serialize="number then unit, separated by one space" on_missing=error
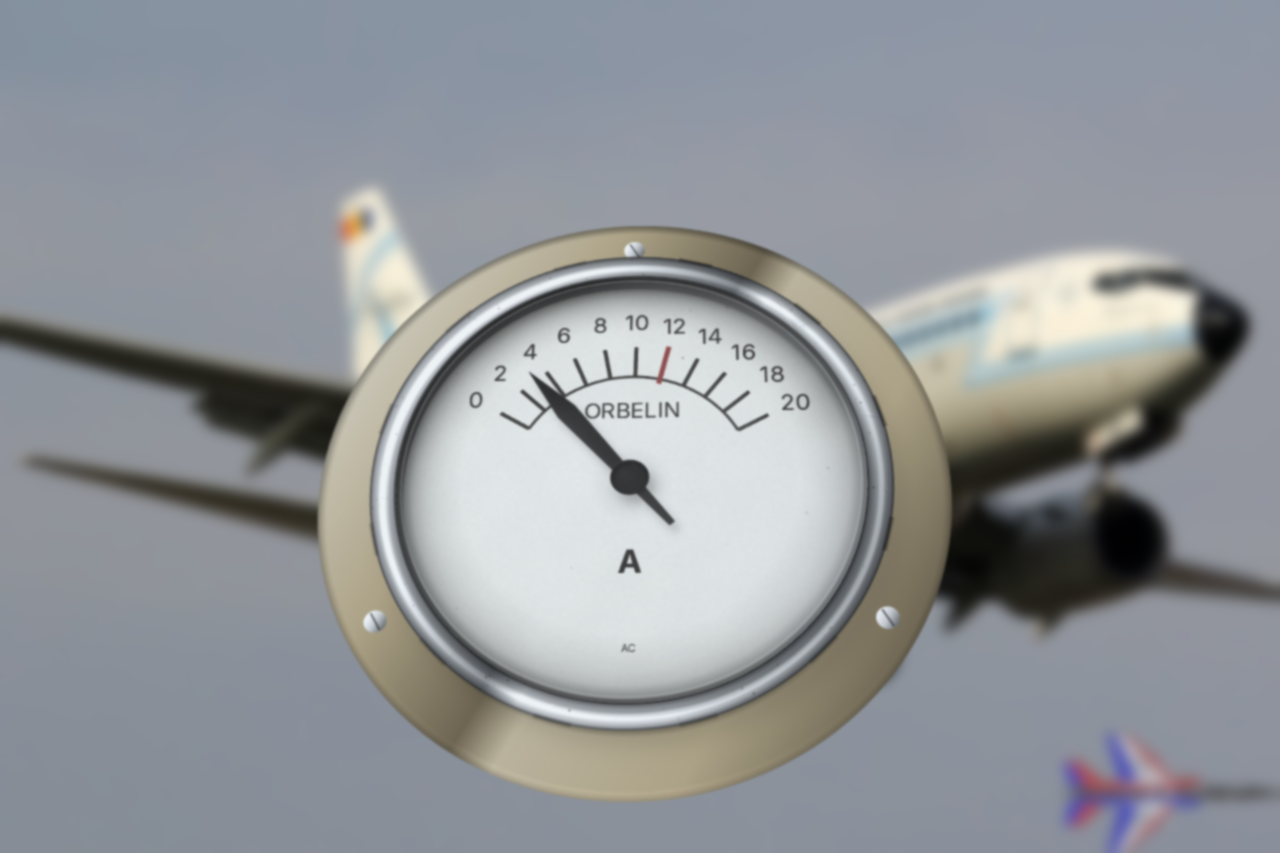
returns 3 A
